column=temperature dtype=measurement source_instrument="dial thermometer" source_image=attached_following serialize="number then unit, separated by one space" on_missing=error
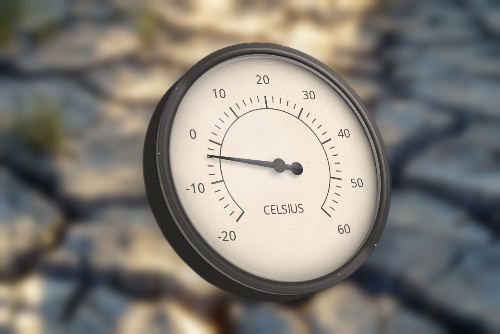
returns -4 °C
